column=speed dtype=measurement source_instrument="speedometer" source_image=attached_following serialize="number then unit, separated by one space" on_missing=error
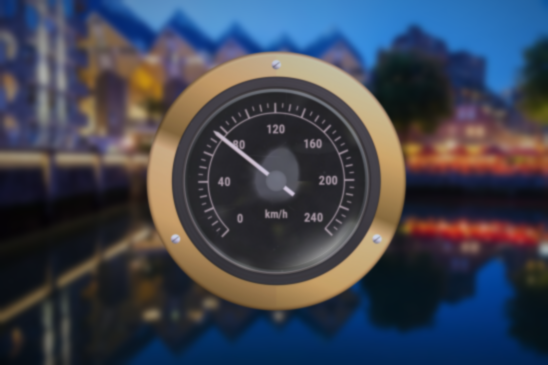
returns 75 km/h
